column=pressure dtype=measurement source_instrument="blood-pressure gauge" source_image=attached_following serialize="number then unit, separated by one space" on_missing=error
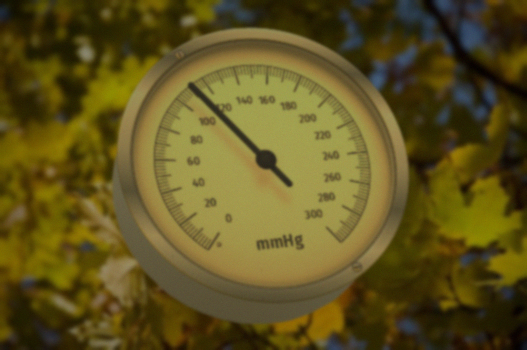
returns 110 mmHg
